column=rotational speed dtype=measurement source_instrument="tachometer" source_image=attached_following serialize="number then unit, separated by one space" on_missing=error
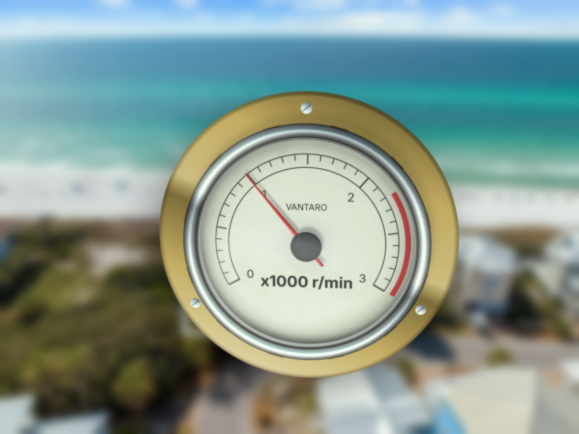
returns 1000 rpm
